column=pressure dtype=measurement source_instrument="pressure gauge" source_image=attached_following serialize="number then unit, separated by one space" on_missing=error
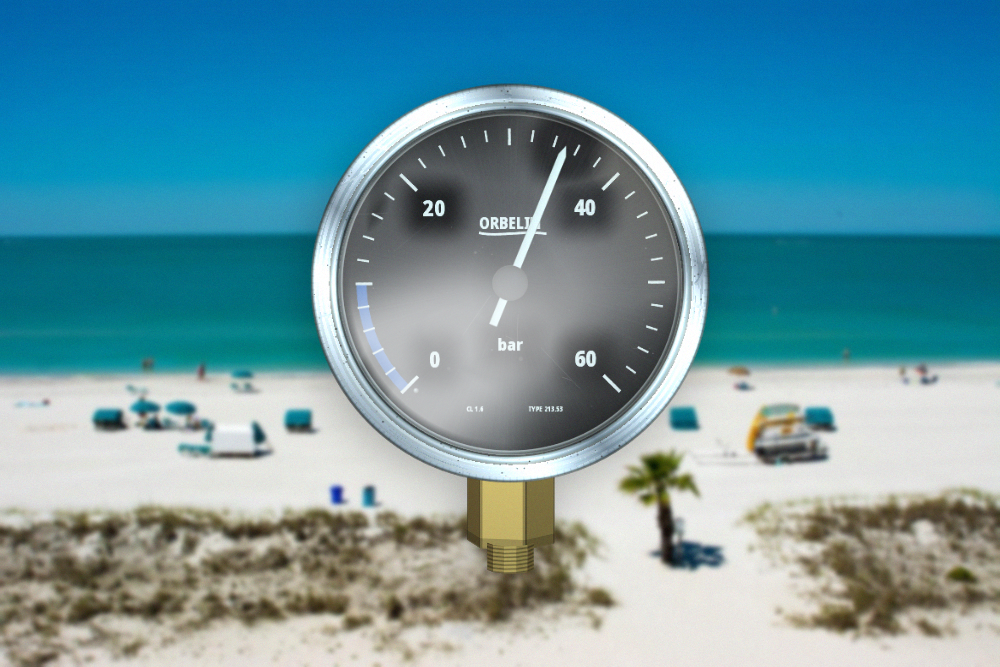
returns 35 bar
